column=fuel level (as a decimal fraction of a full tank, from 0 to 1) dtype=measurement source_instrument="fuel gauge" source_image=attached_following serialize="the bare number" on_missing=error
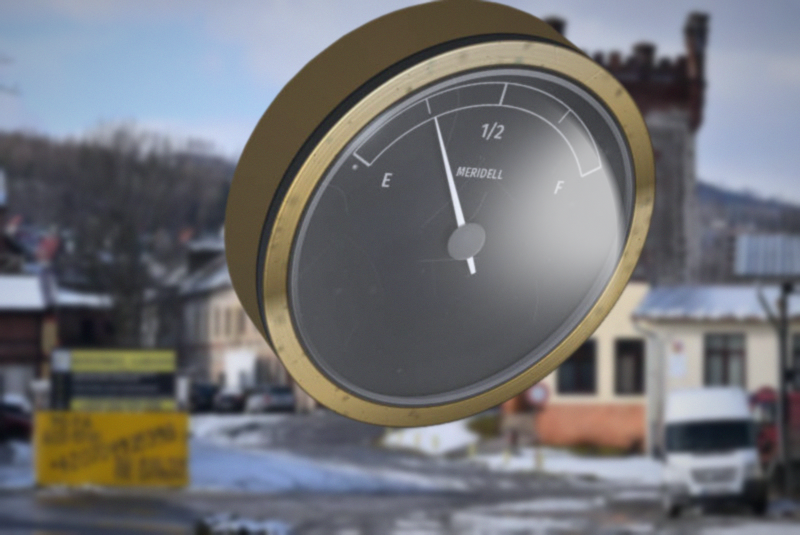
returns 0.25
